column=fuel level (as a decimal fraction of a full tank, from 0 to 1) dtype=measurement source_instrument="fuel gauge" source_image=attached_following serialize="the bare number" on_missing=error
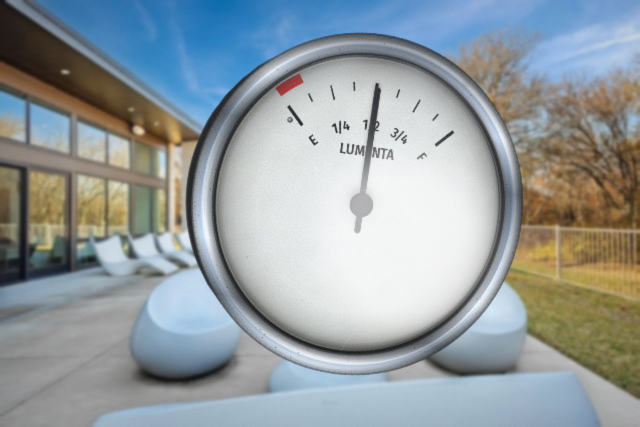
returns 0.5
